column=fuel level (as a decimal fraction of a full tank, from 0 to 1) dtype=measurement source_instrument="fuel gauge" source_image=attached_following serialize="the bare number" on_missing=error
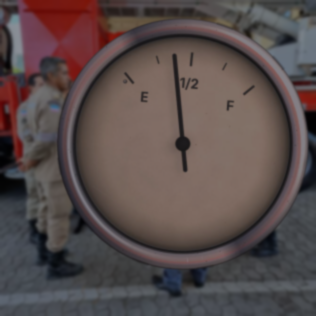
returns 0.375
